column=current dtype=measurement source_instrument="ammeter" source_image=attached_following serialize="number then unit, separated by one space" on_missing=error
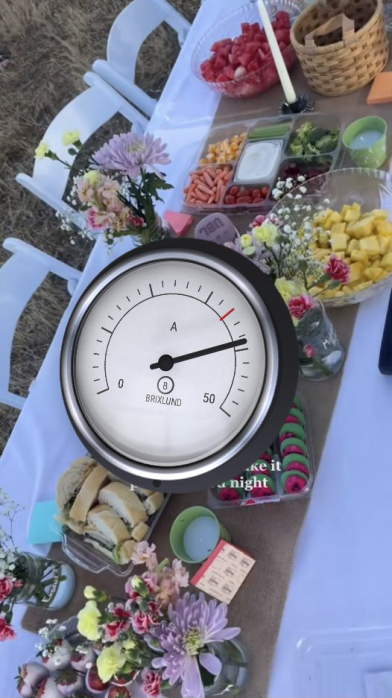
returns 39 A
